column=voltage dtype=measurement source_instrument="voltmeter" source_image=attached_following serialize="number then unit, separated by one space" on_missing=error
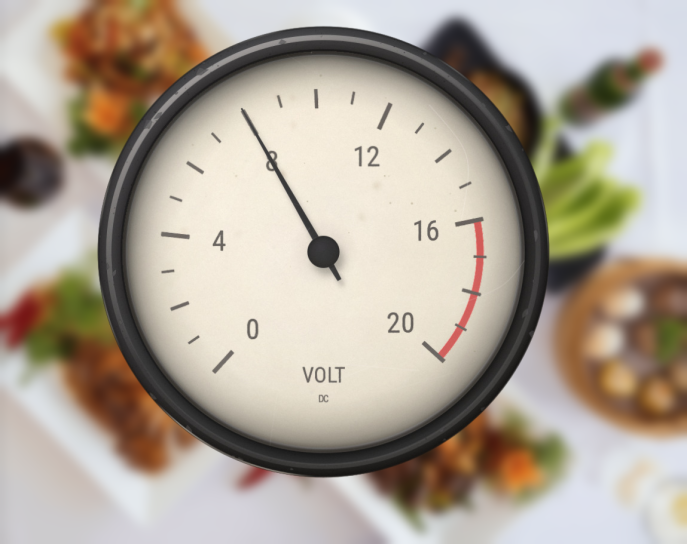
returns 8 V
